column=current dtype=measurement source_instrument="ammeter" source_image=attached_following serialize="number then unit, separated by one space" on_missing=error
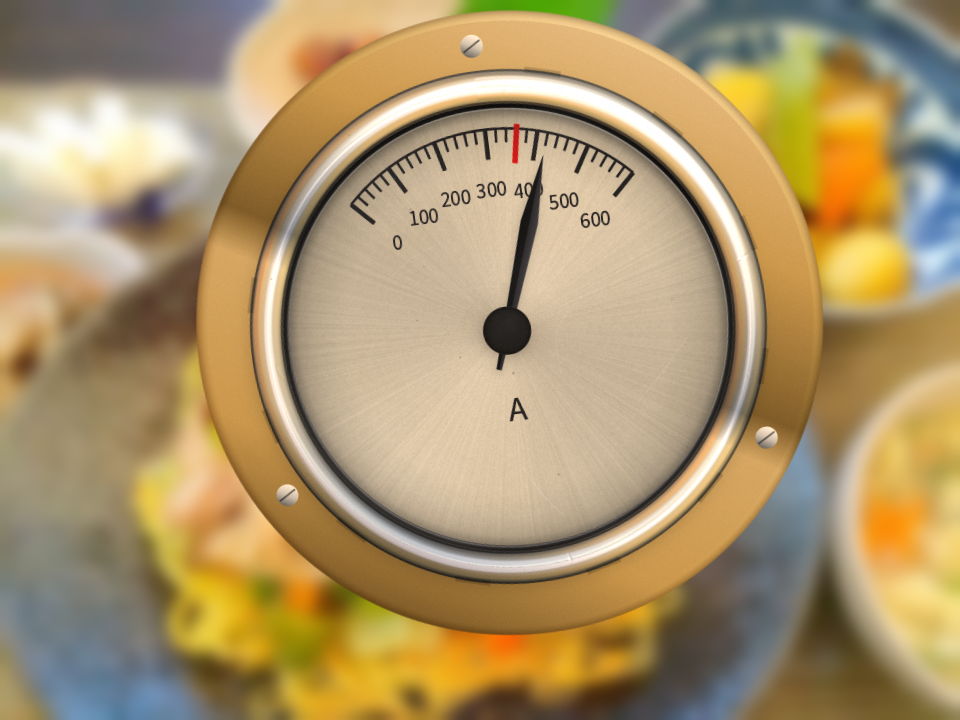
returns 420 A
